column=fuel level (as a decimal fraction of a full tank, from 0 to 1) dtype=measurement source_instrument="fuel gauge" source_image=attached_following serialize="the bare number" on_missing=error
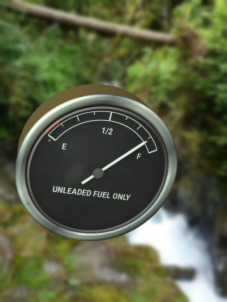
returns 0.875
